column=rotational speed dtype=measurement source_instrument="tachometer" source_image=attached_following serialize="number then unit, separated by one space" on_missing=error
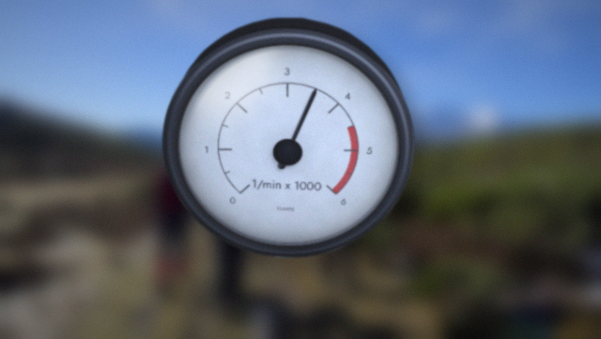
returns 3500 rpm
